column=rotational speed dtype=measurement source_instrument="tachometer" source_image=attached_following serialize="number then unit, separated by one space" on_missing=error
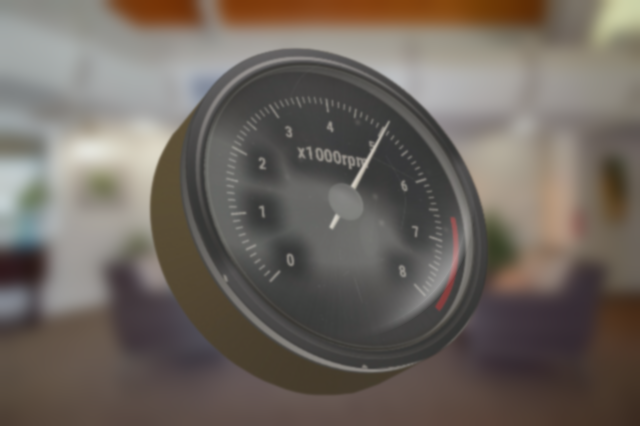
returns 5000 rpm
